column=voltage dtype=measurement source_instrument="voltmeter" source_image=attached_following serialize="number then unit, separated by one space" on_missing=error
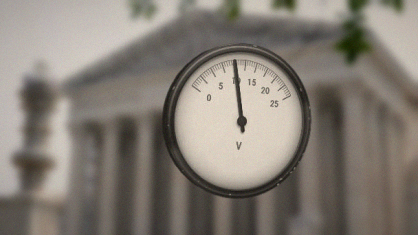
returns 10 V
